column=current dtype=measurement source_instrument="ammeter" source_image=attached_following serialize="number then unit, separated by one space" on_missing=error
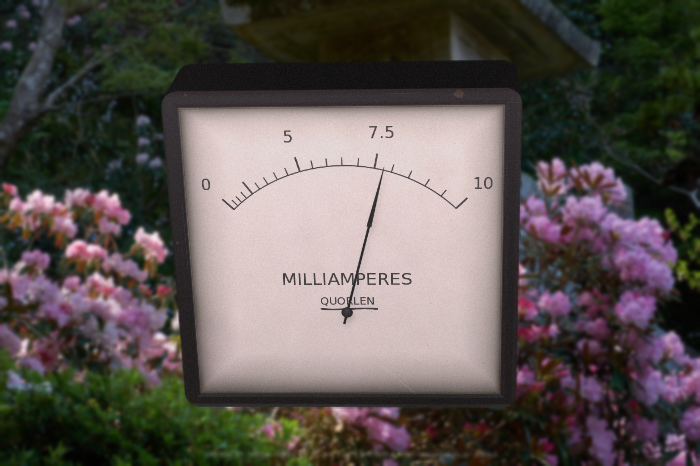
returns 7.75 mA
